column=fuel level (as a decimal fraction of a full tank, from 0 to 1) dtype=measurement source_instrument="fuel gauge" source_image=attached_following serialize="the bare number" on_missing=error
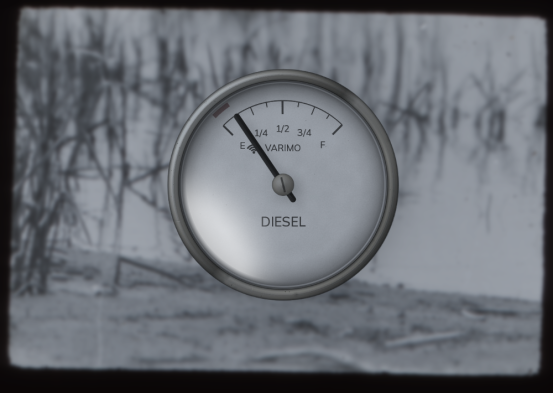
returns 0.125
